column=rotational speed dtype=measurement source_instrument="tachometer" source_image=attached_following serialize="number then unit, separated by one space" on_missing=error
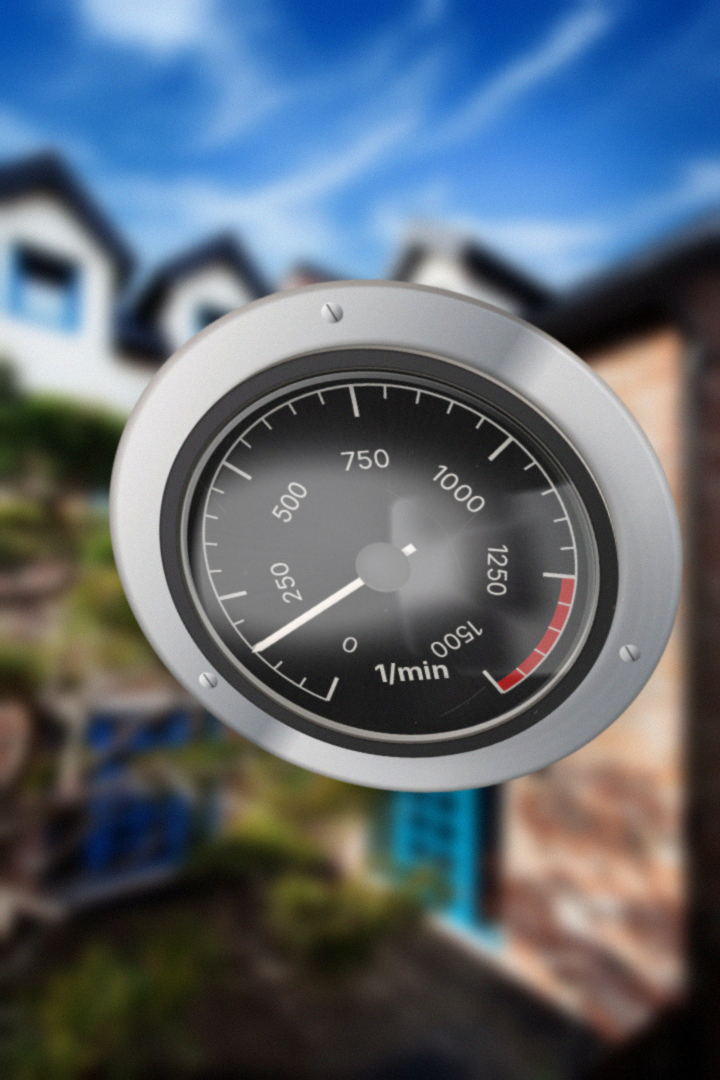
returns 150 rpm
